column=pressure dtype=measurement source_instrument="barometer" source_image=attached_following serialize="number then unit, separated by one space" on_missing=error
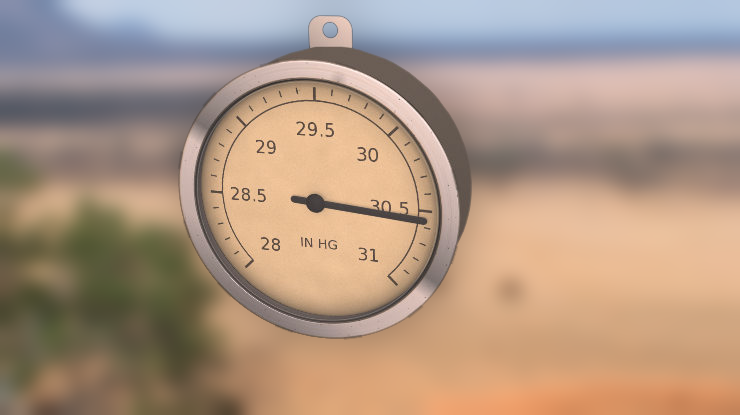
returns 30.55 inHg
